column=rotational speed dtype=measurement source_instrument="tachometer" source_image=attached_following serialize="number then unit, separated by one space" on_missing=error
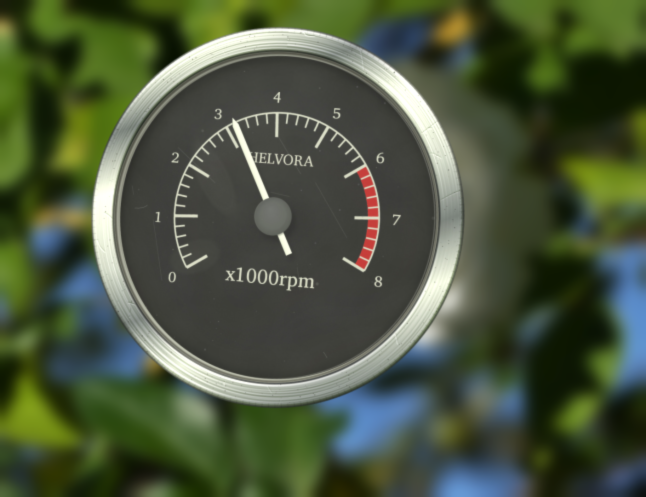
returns 3200 rpm
